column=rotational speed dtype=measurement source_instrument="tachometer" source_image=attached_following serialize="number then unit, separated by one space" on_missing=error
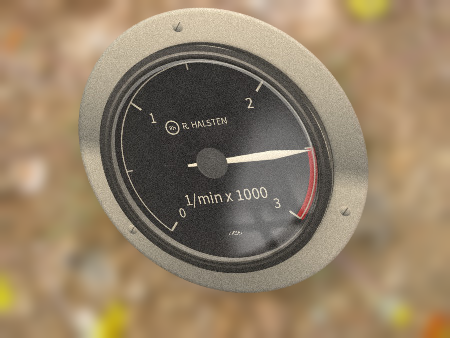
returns 2500 rpm
